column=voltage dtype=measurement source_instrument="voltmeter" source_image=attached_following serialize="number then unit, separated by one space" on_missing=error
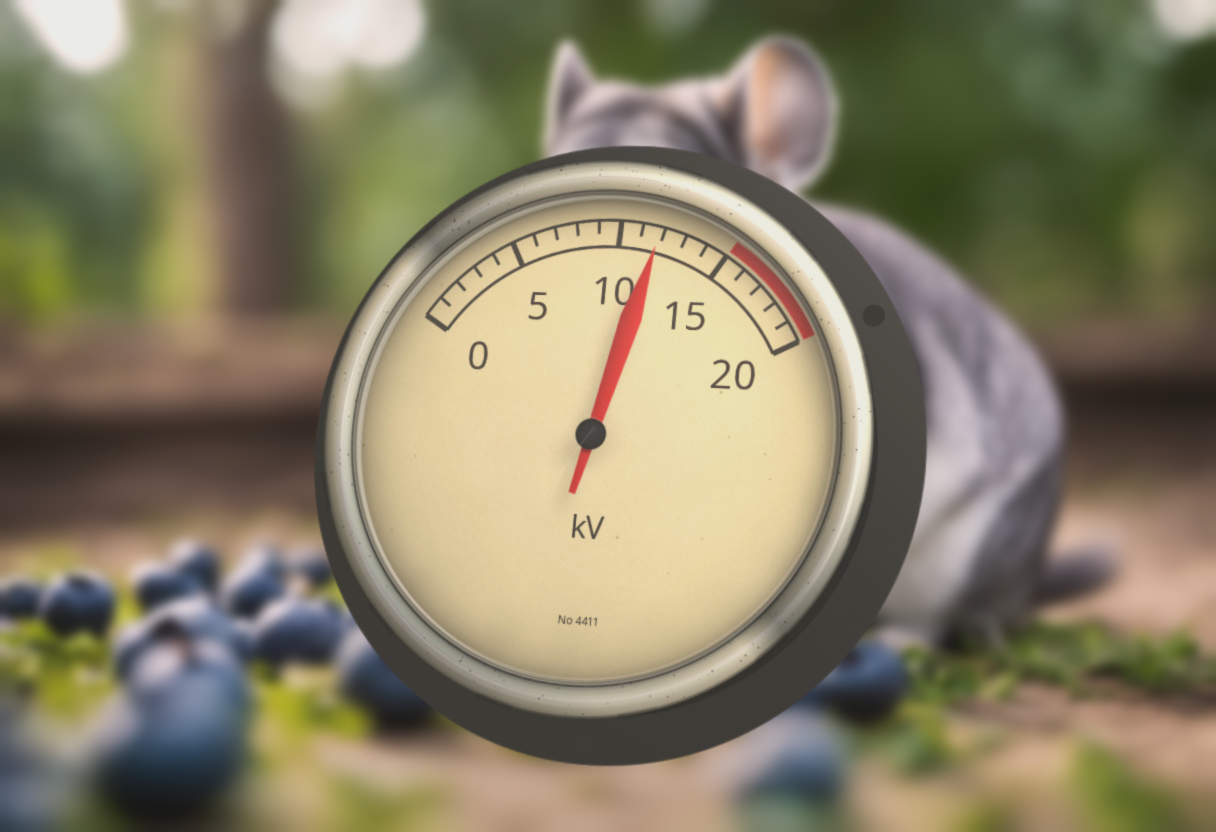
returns 12 kV
